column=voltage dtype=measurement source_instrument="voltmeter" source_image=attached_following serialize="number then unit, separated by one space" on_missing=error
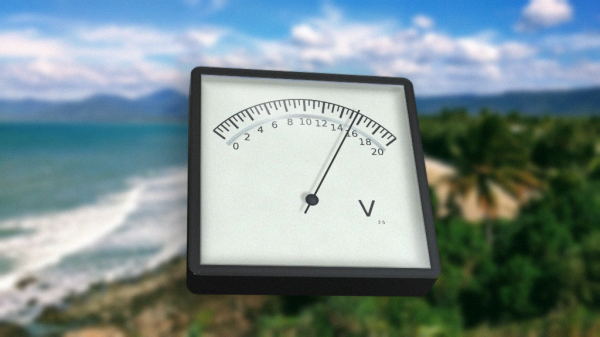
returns 15.5 V
